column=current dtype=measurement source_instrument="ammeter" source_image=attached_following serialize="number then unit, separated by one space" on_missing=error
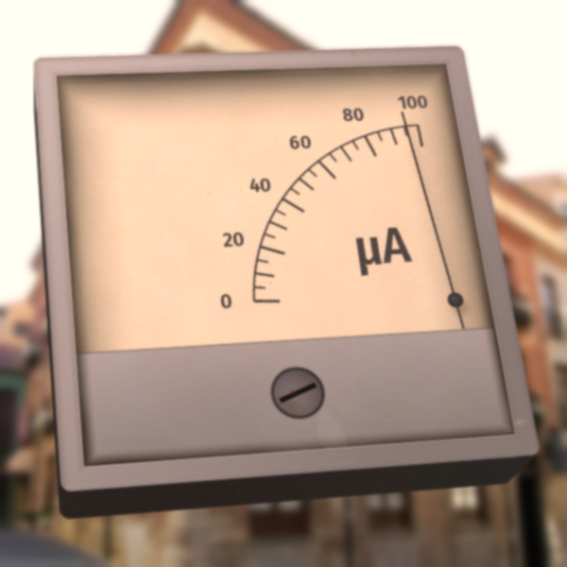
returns 95 µA
